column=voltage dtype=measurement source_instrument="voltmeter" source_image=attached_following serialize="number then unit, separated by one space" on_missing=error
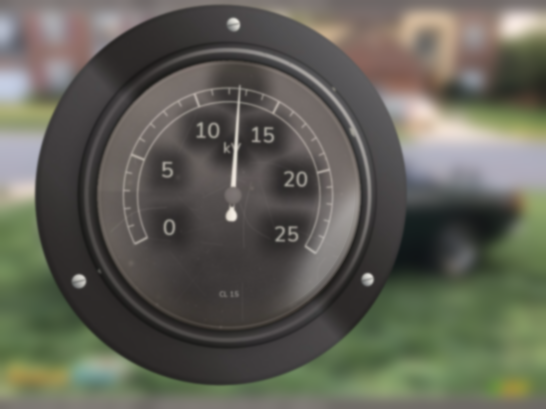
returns 12.5 kV
